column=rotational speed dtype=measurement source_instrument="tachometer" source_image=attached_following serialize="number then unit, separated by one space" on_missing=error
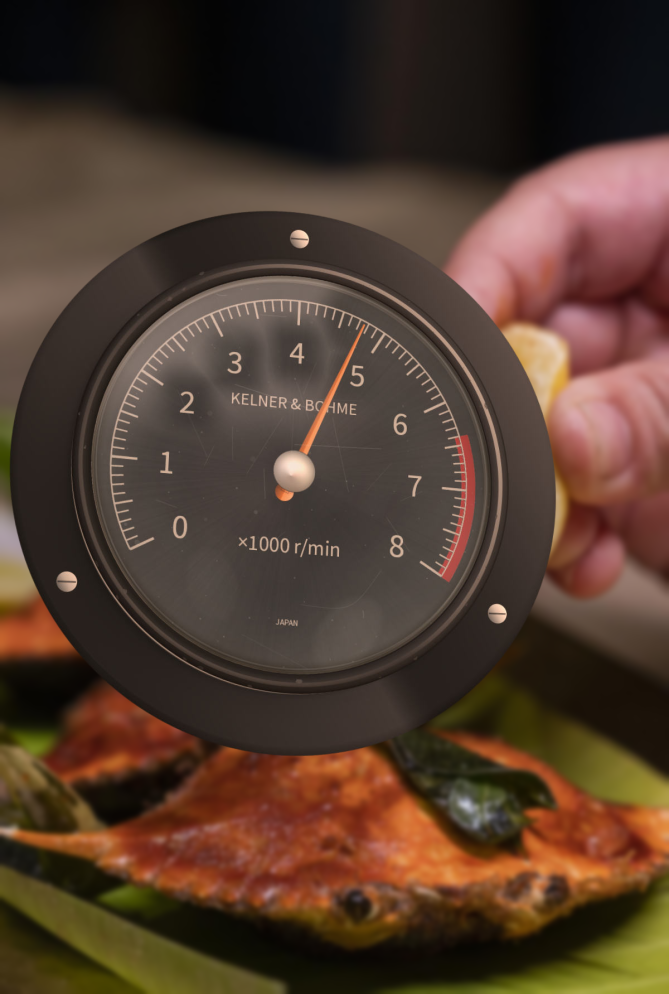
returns 4750 rpm
